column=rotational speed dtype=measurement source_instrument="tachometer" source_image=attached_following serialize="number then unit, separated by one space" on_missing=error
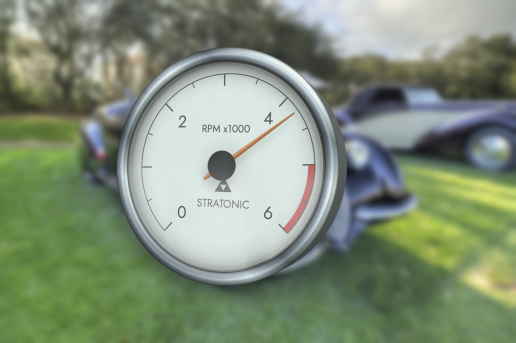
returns 4250 rpm
